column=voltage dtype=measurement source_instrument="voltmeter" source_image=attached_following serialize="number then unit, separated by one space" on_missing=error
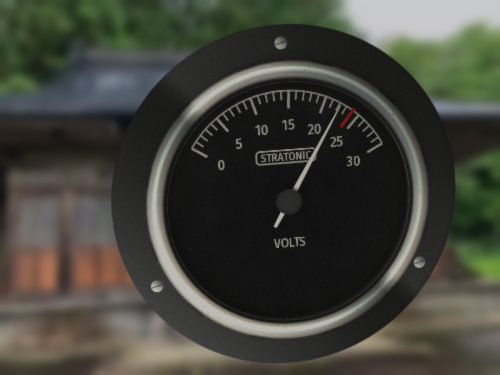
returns 22 V
